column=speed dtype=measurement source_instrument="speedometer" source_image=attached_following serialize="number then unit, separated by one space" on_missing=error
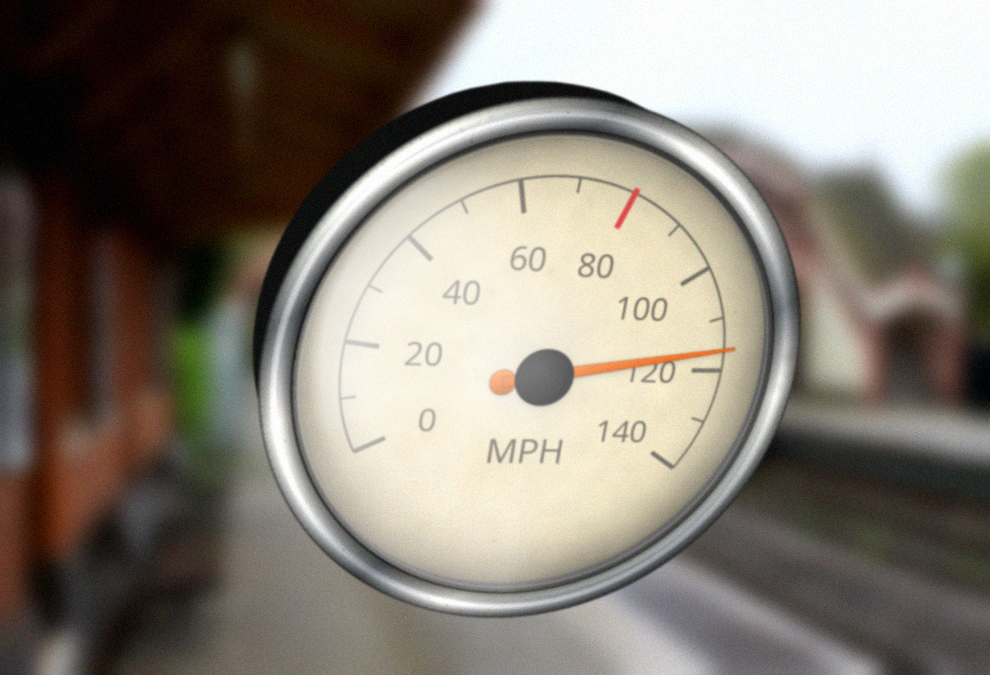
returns 115 mph
